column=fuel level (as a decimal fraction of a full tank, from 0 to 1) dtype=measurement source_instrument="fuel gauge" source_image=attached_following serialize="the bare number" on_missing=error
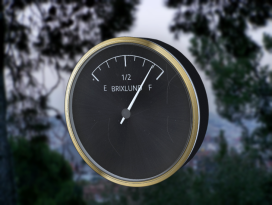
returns 0.875
